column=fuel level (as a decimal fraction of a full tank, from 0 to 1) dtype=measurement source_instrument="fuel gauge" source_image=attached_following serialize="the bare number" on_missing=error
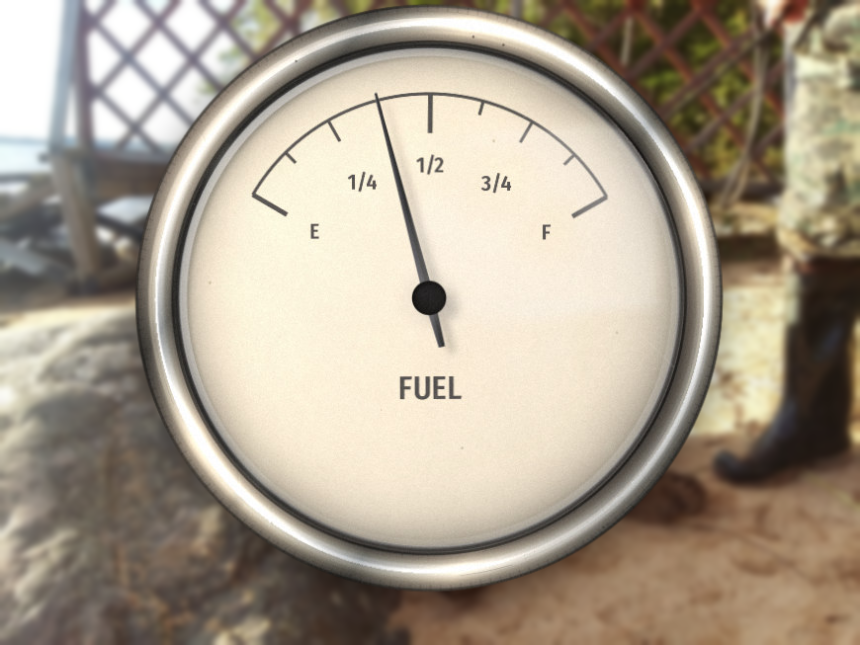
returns 0.375
